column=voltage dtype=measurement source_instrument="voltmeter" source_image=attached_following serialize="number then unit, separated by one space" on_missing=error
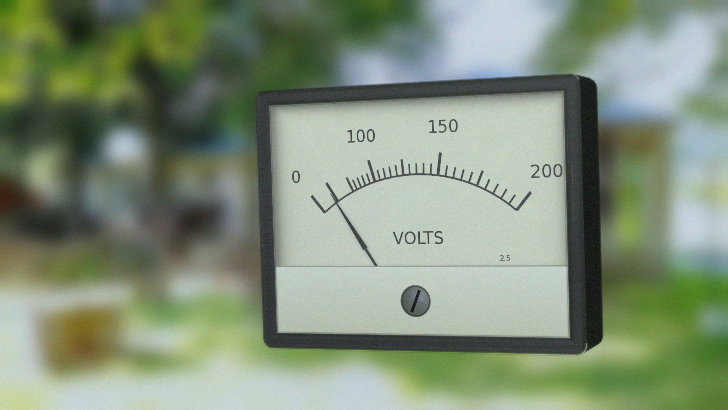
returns 50 V
